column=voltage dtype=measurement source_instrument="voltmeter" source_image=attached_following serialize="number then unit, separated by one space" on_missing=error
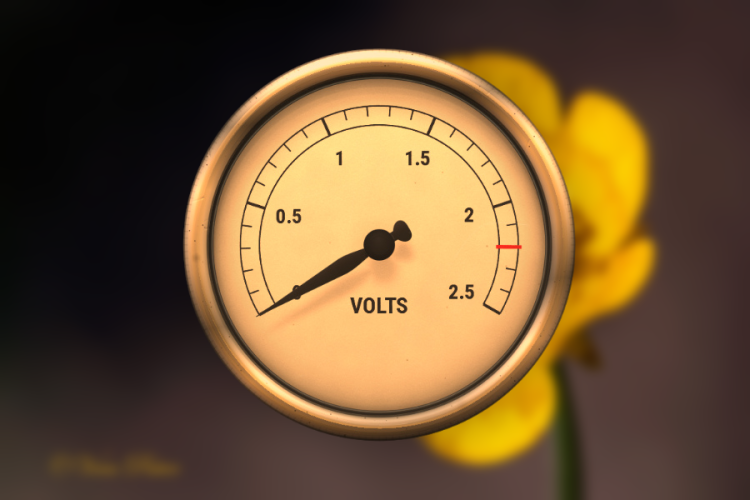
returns 0 V
